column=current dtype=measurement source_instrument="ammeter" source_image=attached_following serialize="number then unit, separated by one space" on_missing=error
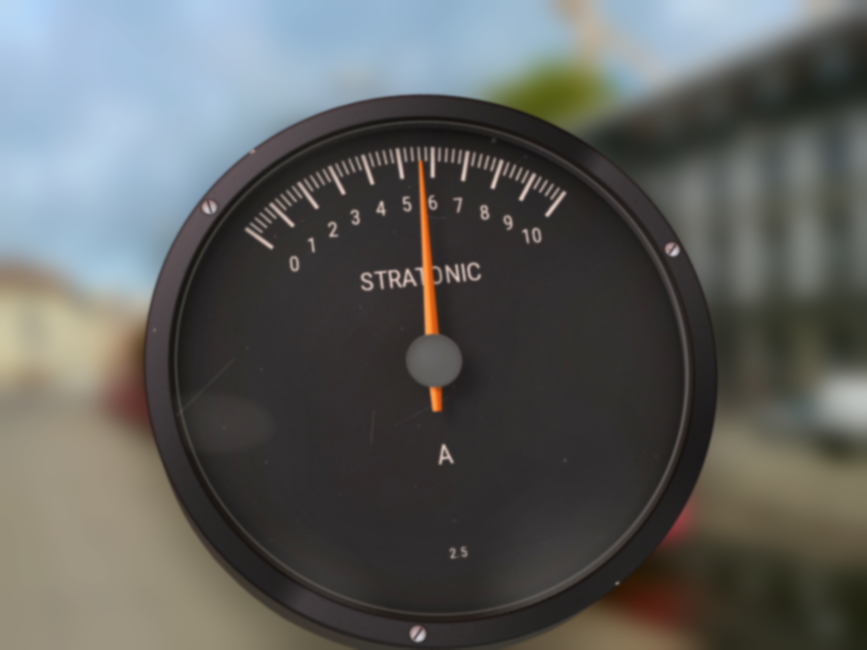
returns 5.6 A
